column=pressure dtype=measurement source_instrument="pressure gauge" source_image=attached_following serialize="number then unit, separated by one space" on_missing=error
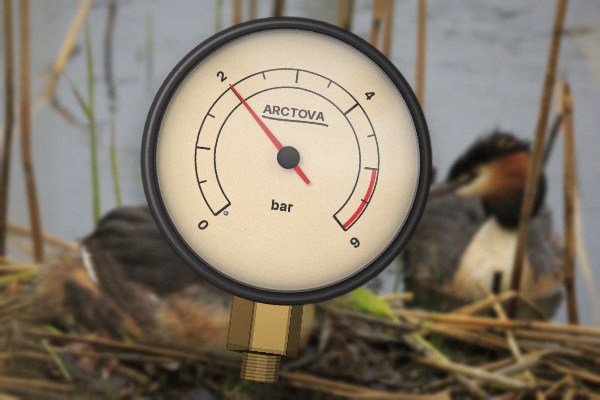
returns 2 bar
